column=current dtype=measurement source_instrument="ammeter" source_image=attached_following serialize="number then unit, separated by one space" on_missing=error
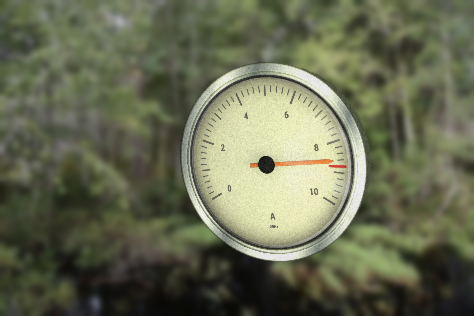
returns 8.6 A
